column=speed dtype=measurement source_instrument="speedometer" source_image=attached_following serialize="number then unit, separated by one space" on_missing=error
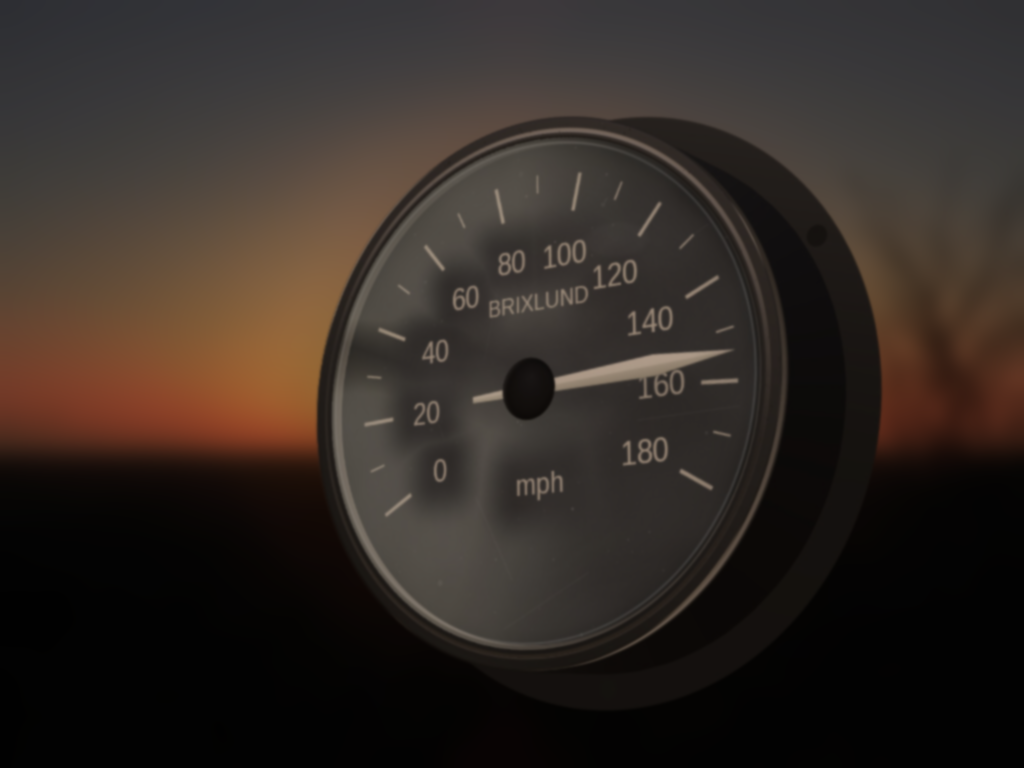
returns 155 mph
